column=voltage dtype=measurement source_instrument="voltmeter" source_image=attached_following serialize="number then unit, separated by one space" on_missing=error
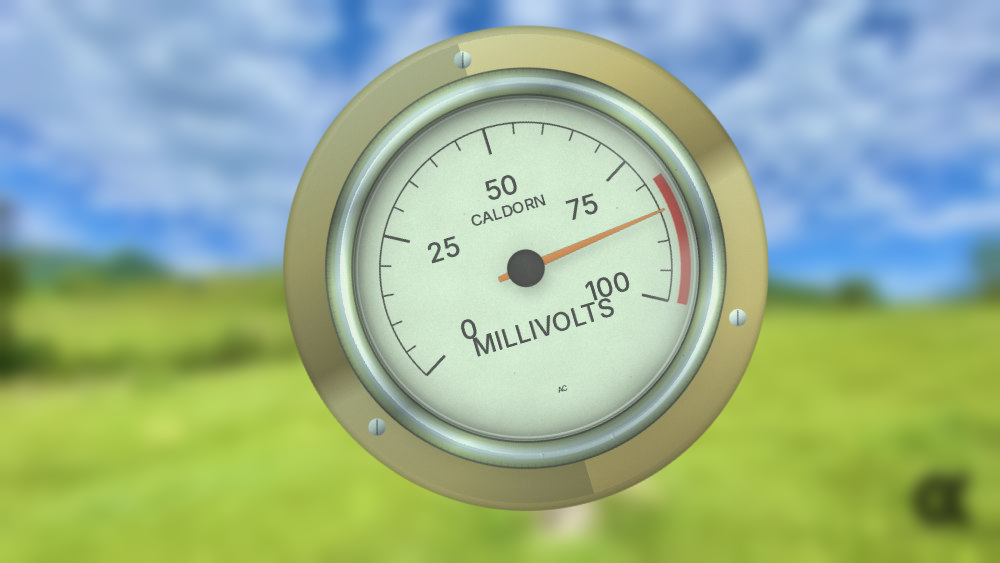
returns 85 mV
